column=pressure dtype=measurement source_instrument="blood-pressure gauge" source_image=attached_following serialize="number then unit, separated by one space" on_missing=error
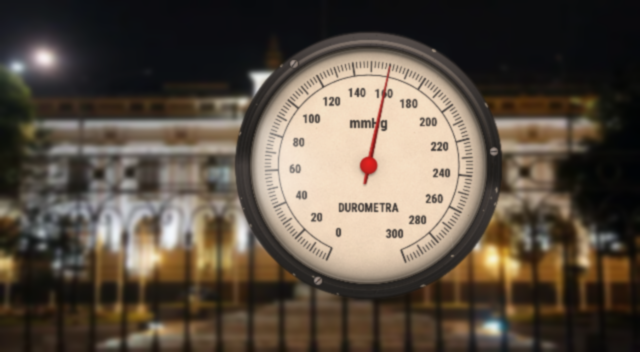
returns 160 mmHg
